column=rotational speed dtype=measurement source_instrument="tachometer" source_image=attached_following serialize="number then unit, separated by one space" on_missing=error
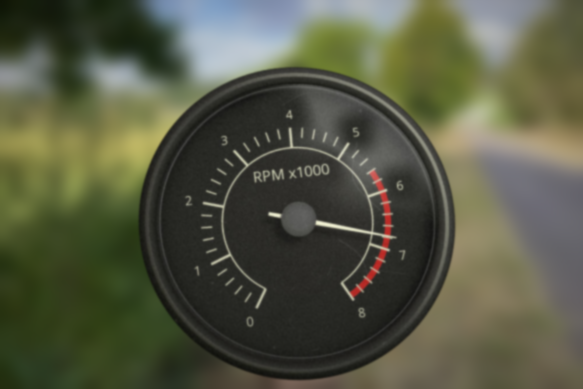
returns 6800 rpm
